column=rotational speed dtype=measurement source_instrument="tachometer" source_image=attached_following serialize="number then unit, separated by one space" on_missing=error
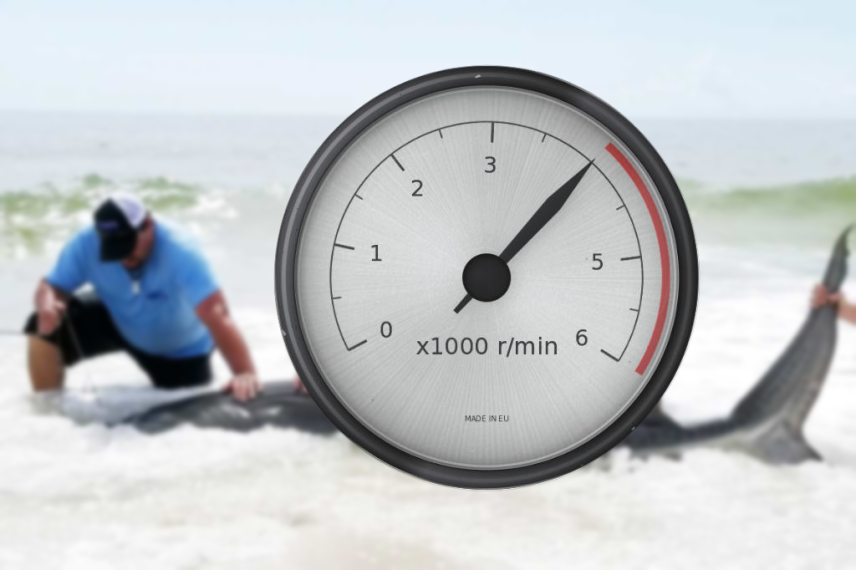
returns 4000 rpm
